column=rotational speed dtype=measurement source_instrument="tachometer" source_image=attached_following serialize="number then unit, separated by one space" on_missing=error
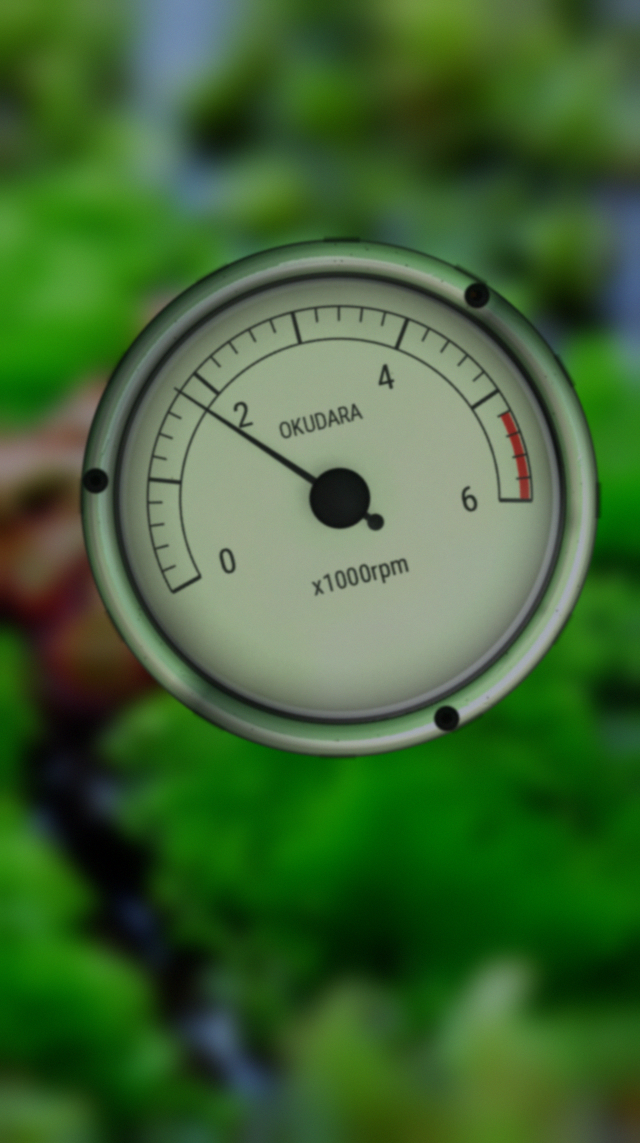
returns 1800 rpm
